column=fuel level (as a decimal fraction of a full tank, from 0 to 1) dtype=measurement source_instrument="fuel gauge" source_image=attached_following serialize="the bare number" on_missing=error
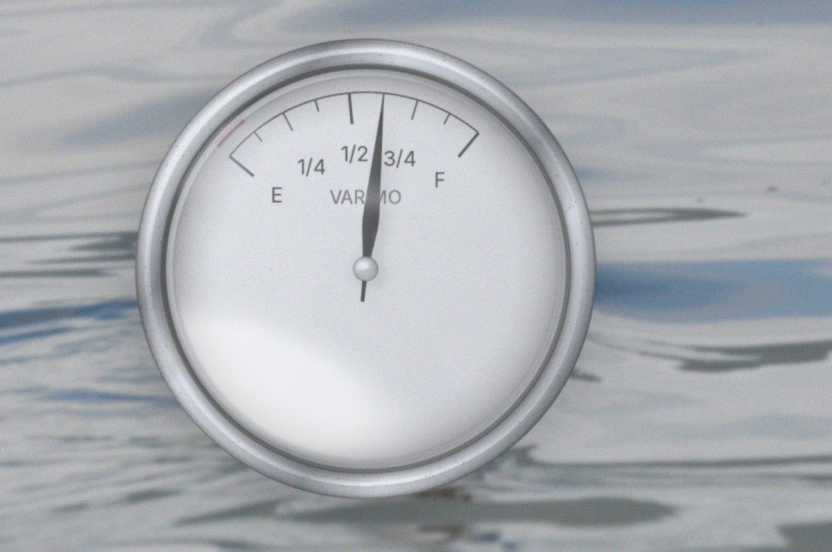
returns 0.625
